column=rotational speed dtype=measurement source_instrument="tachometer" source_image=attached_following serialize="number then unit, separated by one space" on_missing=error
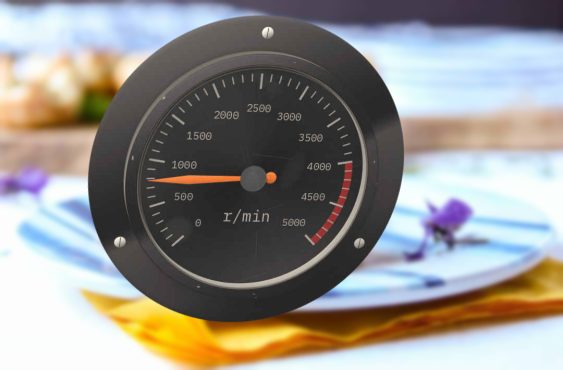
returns 800 rpm
